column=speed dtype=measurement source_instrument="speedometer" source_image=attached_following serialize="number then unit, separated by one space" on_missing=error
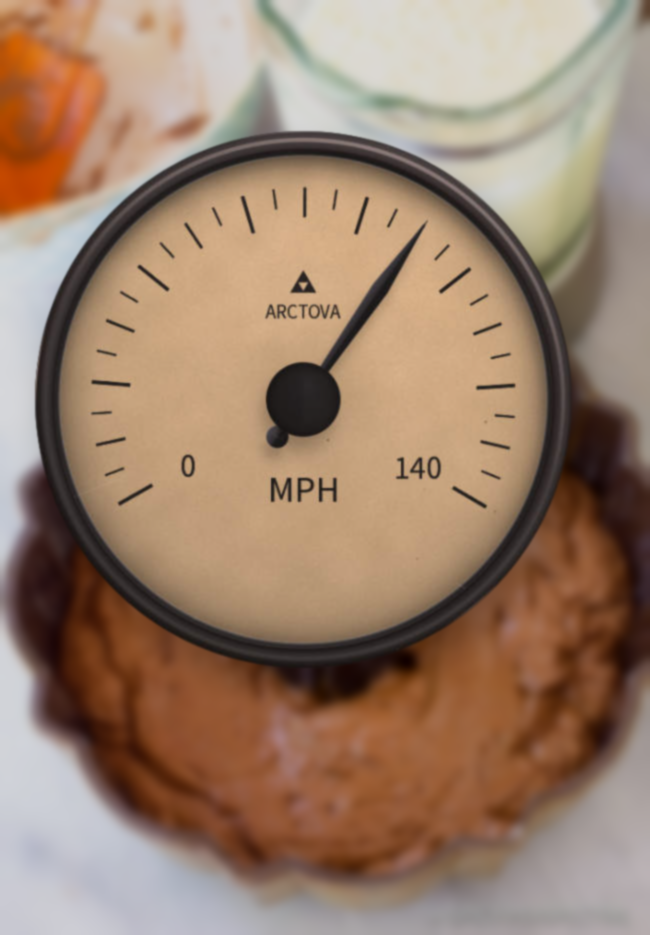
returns 90 mph
